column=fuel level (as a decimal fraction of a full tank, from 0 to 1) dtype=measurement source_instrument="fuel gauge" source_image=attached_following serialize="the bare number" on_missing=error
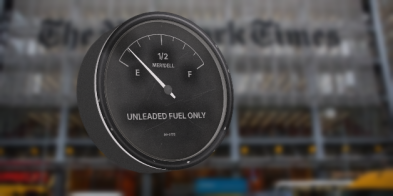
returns 0.125
